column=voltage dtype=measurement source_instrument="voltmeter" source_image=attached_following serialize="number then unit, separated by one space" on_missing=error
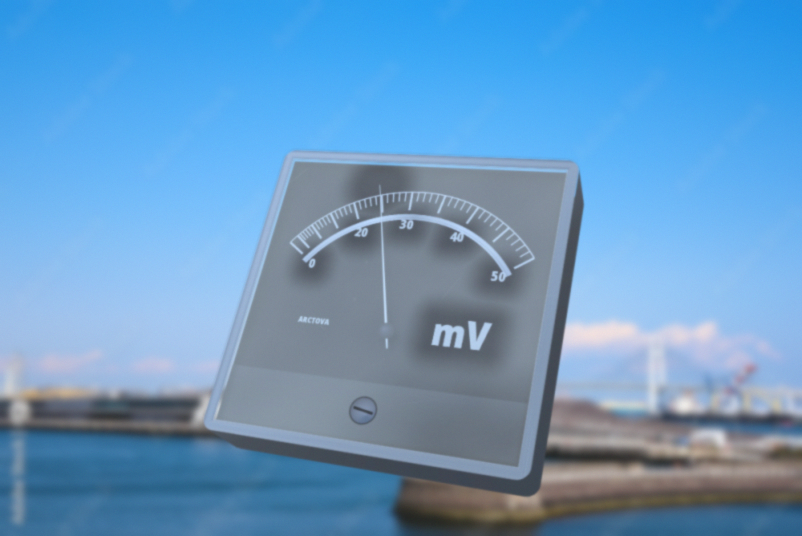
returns 25 mV
